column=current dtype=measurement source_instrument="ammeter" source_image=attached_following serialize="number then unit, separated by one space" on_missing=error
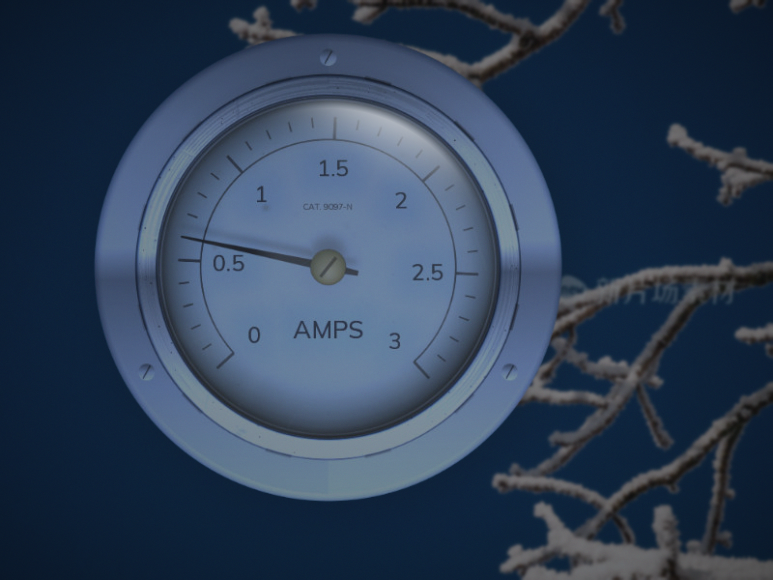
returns 0.6 A
